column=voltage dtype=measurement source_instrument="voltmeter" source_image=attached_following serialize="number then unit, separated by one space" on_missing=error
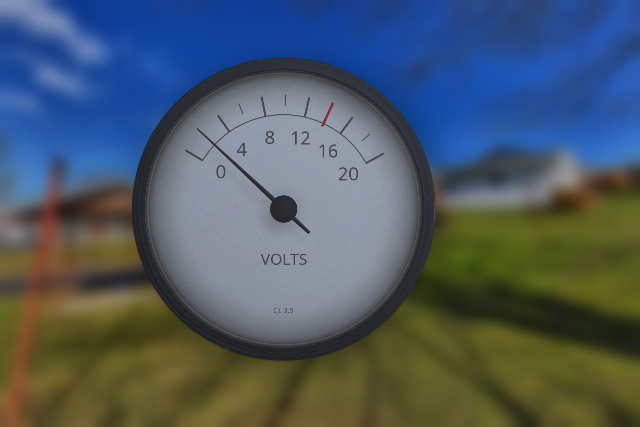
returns 2 V
